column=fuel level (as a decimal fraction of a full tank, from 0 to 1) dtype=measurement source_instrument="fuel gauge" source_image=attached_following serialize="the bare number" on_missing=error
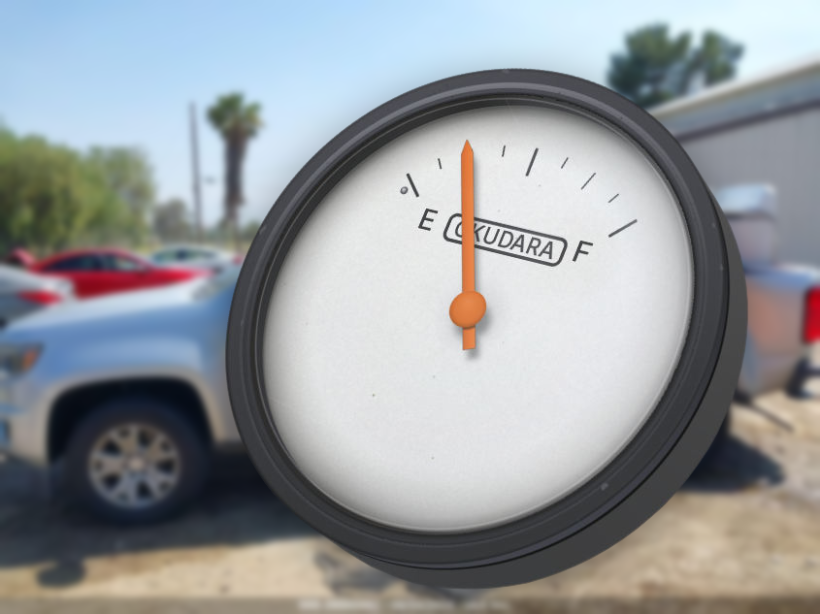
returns 0.25
